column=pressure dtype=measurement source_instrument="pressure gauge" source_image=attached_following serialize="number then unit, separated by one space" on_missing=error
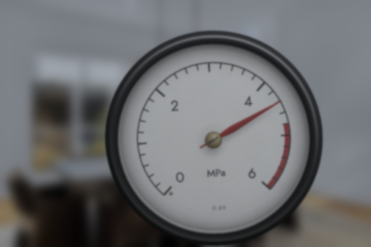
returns 4.4 MPa
